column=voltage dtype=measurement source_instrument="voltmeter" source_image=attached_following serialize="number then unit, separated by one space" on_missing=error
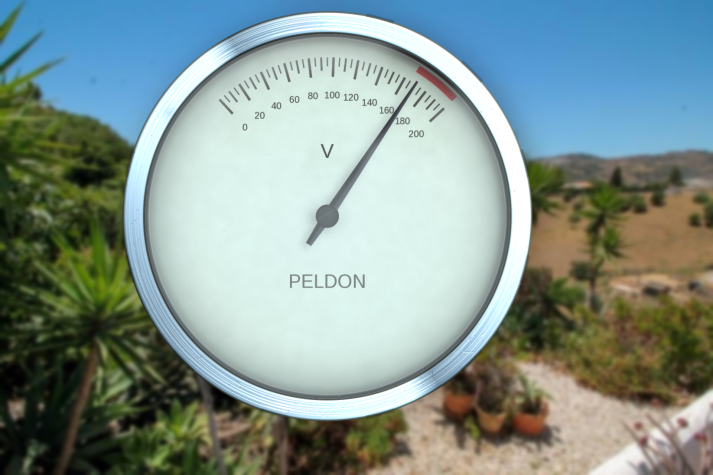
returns 170 V
